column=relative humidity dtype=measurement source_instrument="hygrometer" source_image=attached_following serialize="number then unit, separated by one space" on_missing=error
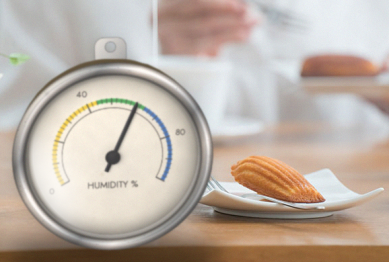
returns 60 %
